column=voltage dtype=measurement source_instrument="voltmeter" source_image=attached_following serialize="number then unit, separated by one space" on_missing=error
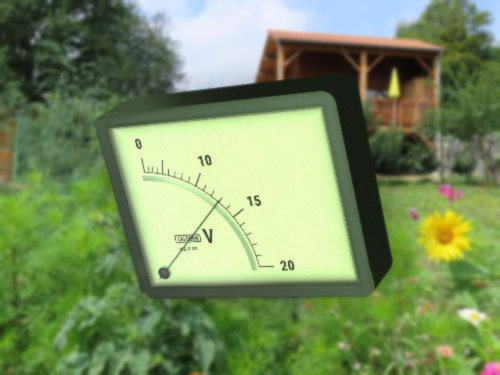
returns 13 V
